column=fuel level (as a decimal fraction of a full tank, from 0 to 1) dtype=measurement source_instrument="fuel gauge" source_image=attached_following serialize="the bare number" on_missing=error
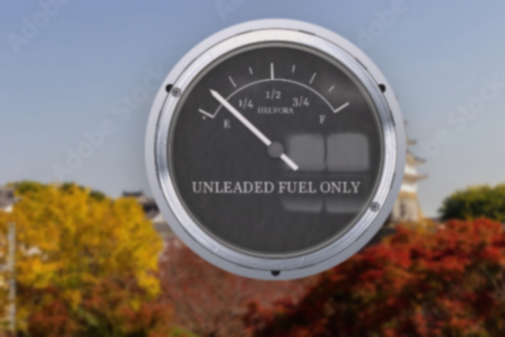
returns 0.125
